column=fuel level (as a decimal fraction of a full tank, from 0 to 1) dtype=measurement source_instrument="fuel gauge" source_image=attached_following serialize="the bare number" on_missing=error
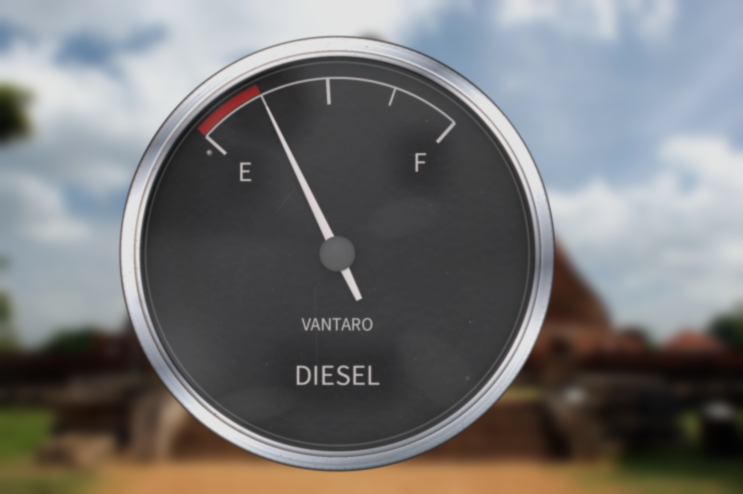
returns 0.25
